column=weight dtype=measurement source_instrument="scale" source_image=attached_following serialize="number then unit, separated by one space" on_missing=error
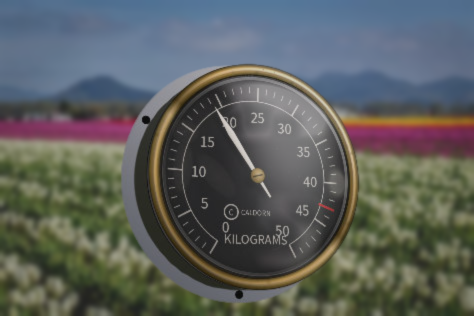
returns 19 kg
